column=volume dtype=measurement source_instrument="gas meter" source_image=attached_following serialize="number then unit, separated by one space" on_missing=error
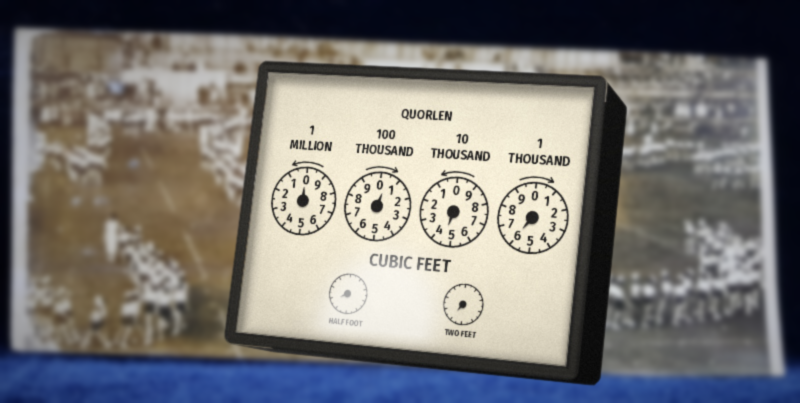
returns 4600 ft³
